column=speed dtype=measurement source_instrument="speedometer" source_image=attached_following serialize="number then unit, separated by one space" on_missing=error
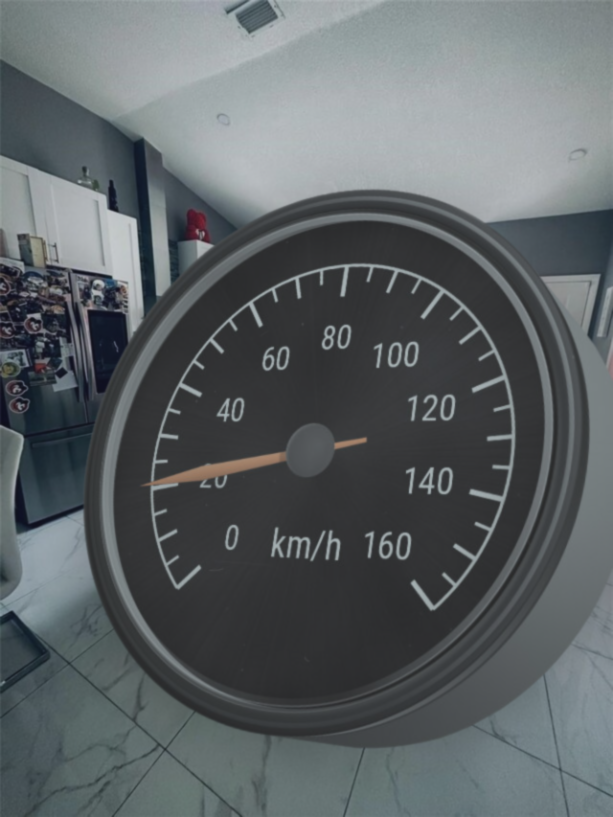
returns 20 km/h
